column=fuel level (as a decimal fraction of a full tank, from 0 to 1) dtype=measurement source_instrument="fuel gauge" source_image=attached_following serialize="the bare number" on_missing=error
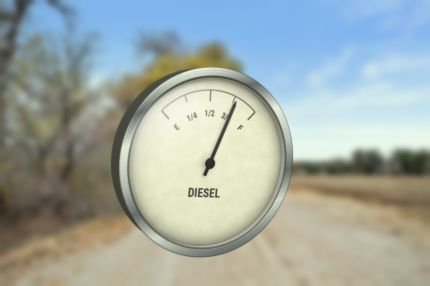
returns 0.75
